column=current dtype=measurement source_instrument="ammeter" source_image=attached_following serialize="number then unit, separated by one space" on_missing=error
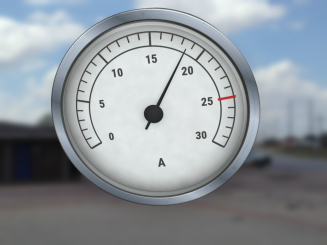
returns 18.5 A
